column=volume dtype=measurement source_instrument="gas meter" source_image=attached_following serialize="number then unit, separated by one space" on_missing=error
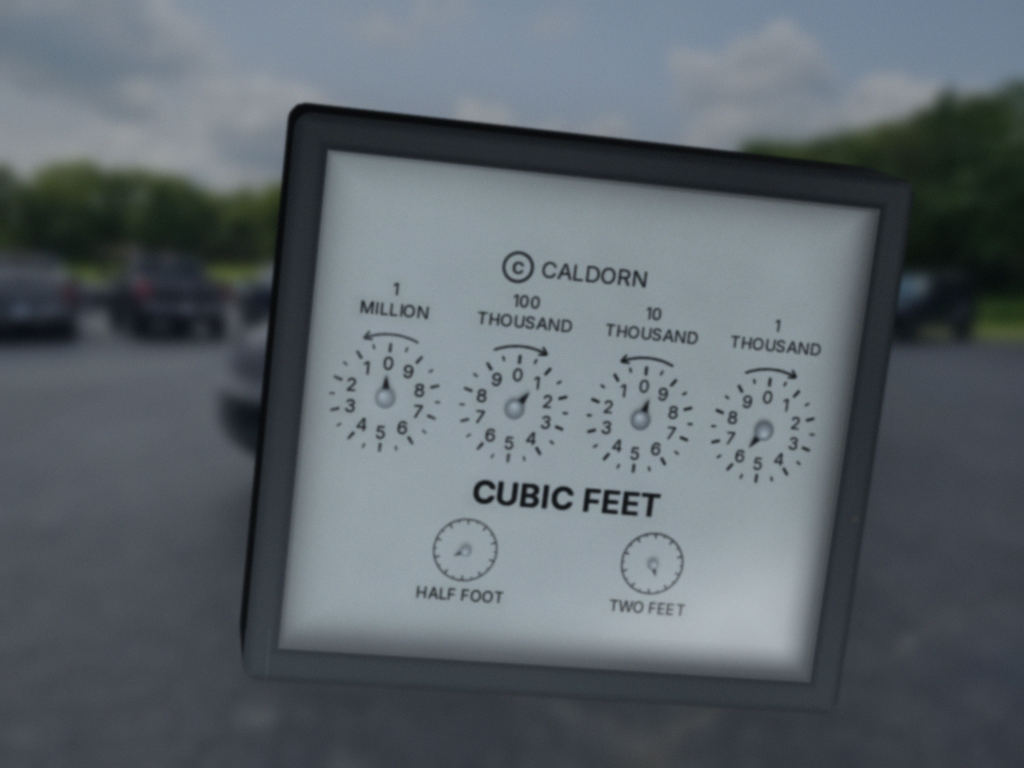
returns 9600 ft³
